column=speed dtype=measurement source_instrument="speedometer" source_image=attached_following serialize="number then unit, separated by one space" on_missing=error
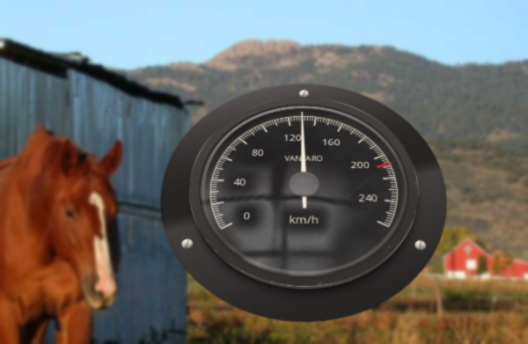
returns 130 km/h
